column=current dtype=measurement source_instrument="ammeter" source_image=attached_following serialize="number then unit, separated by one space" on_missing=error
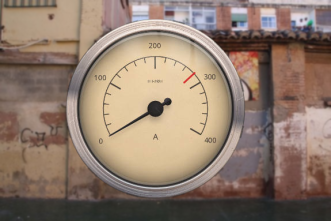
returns 0 A
